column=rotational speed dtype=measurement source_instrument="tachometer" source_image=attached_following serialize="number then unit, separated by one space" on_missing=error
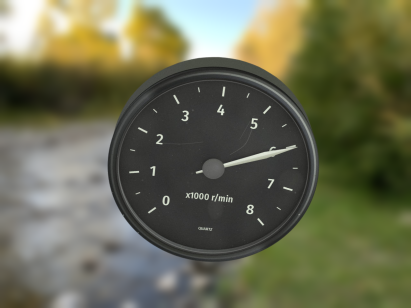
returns 6000 rpm
